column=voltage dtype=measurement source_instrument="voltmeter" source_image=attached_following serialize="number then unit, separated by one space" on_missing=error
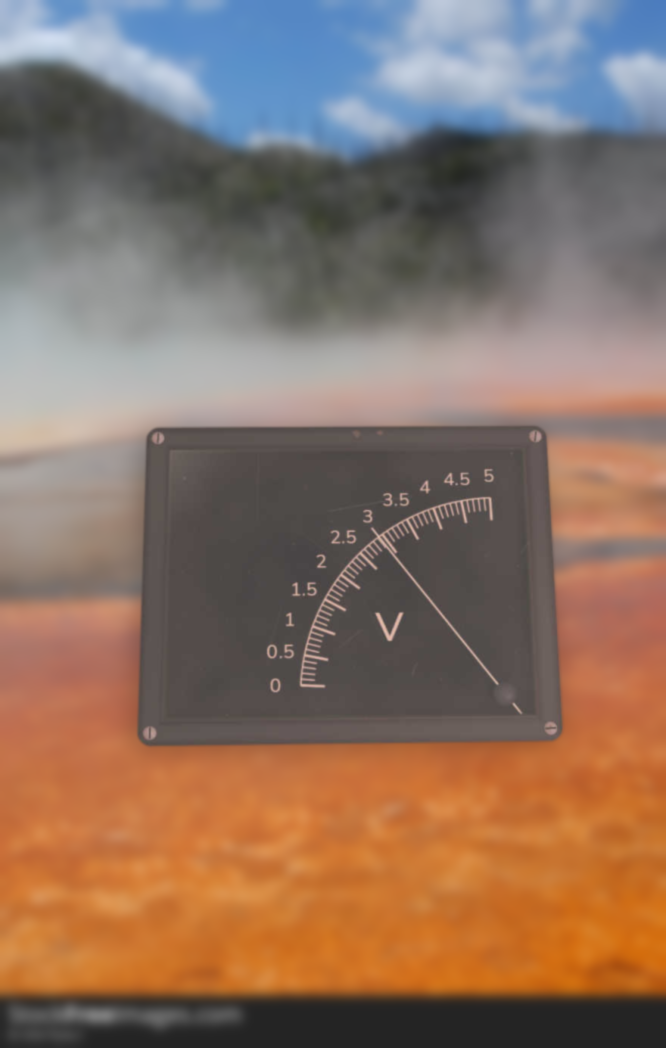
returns 2.9 V
